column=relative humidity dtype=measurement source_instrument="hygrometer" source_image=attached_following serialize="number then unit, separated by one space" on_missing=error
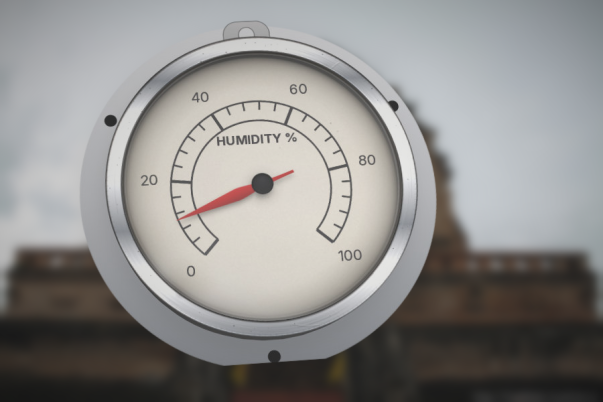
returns 10 %
